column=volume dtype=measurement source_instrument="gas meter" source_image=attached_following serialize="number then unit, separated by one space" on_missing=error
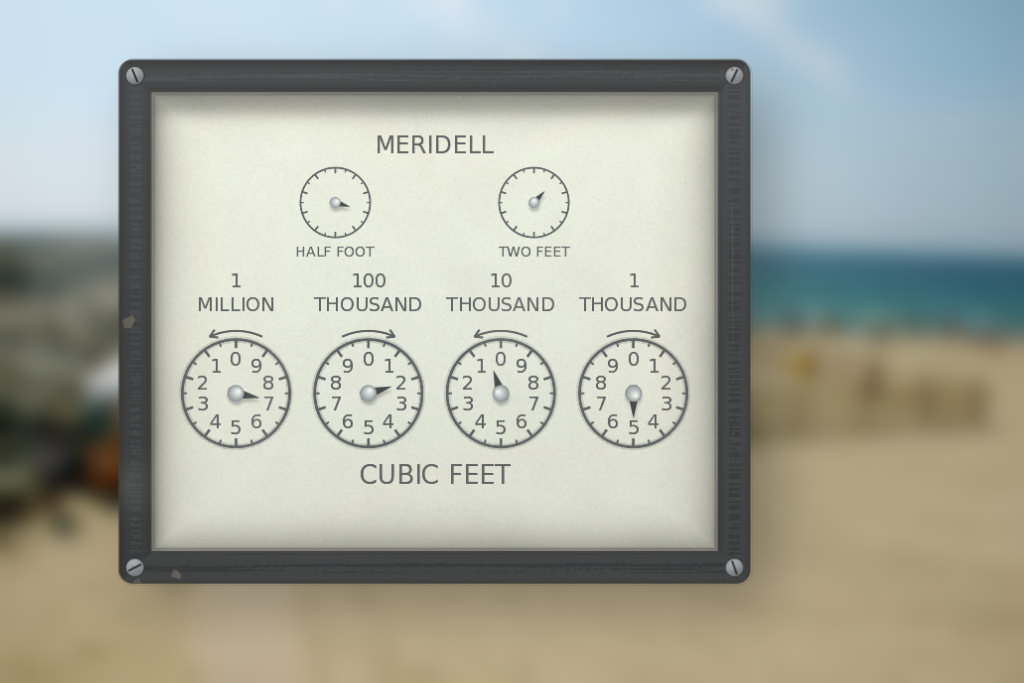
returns 720500 ft³
